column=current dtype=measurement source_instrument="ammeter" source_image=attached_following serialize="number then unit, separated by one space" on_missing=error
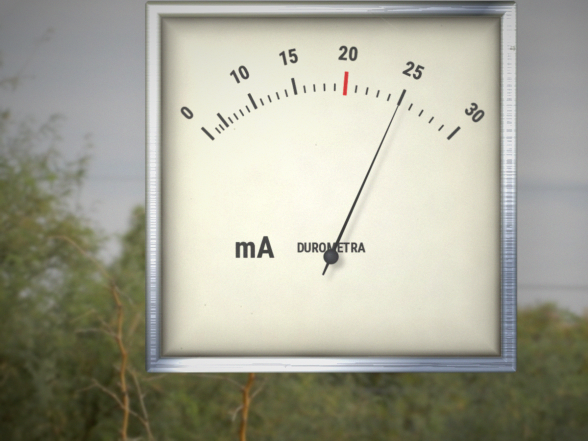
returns 25 mA
